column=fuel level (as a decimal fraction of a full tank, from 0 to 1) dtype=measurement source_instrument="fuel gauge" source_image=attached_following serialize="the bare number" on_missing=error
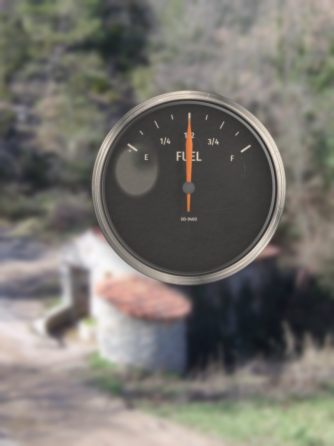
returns 0.5
